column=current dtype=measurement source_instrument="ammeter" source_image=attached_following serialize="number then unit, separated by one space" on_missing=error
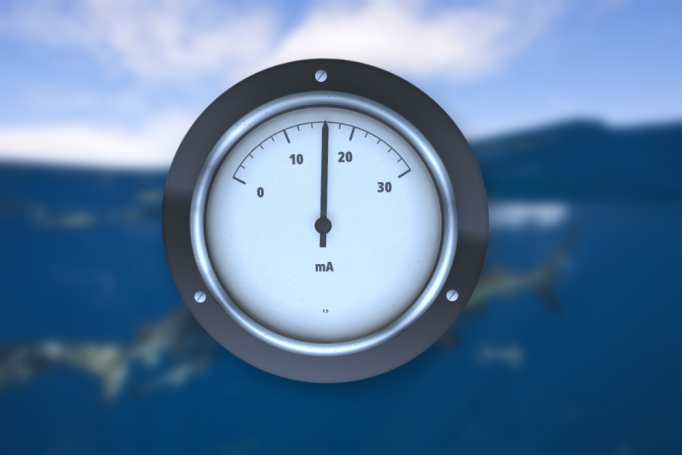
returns 16 mA
